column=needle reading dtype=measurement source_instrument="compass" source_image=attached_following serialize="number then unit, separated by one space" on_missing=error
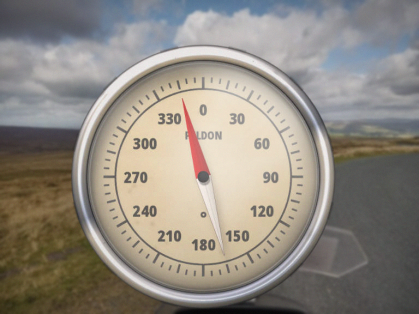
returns 345 °
